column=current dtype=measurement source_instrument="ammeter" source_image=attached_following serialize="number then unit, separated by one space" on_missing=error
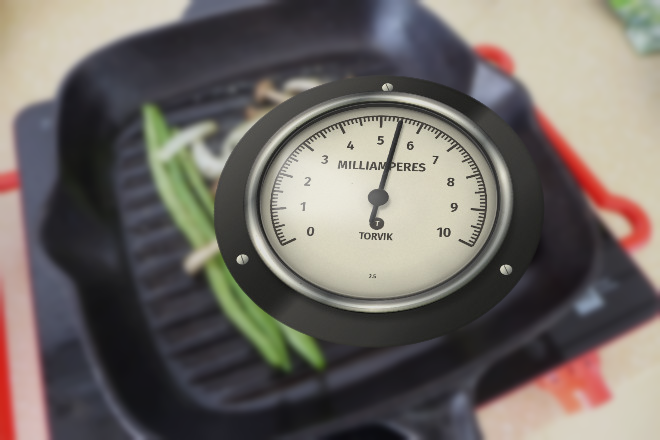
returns 5.5 mA
